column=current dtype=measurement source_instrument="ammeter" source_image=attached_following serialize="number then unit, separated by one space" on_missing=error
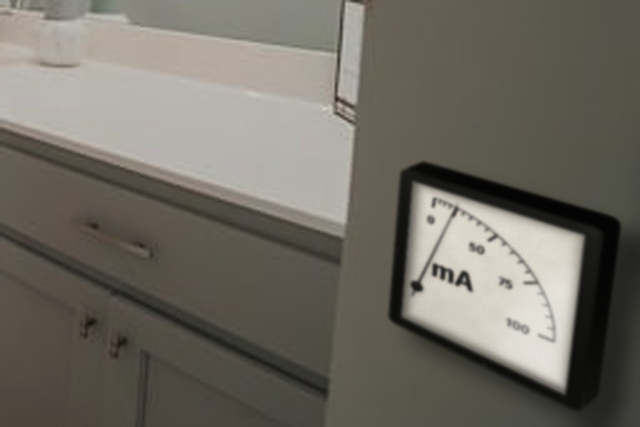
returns 25 mA
